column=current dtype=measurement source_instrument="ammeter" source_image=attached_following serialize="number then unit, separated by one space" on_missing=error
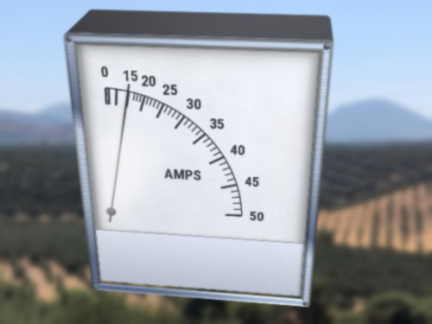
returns 15 A
